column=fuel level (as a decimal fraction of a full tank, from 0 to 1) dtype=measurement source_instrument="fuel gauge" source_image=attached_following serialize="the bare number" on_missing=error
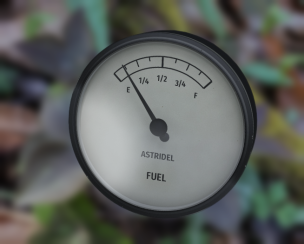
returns 0.125
